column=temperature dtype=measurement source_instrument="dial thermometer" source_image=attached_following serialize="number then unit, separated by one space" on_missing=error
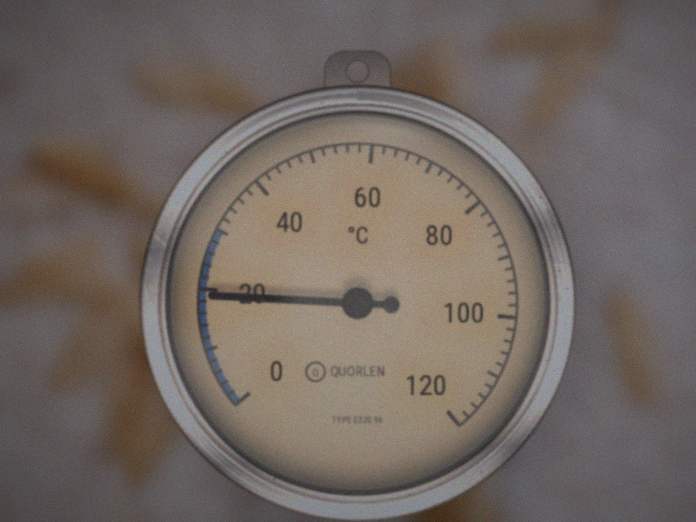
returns 19 °C
